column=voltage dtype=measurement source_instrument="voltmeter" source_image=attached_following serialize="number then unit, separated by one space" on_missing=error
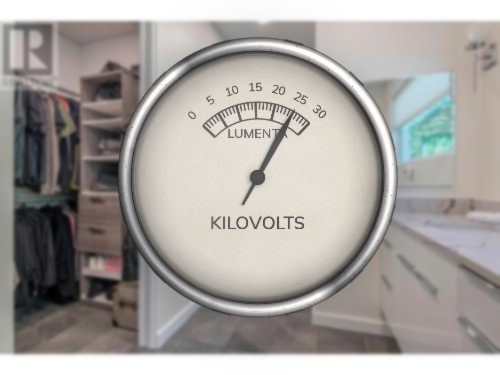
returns 25 kV
